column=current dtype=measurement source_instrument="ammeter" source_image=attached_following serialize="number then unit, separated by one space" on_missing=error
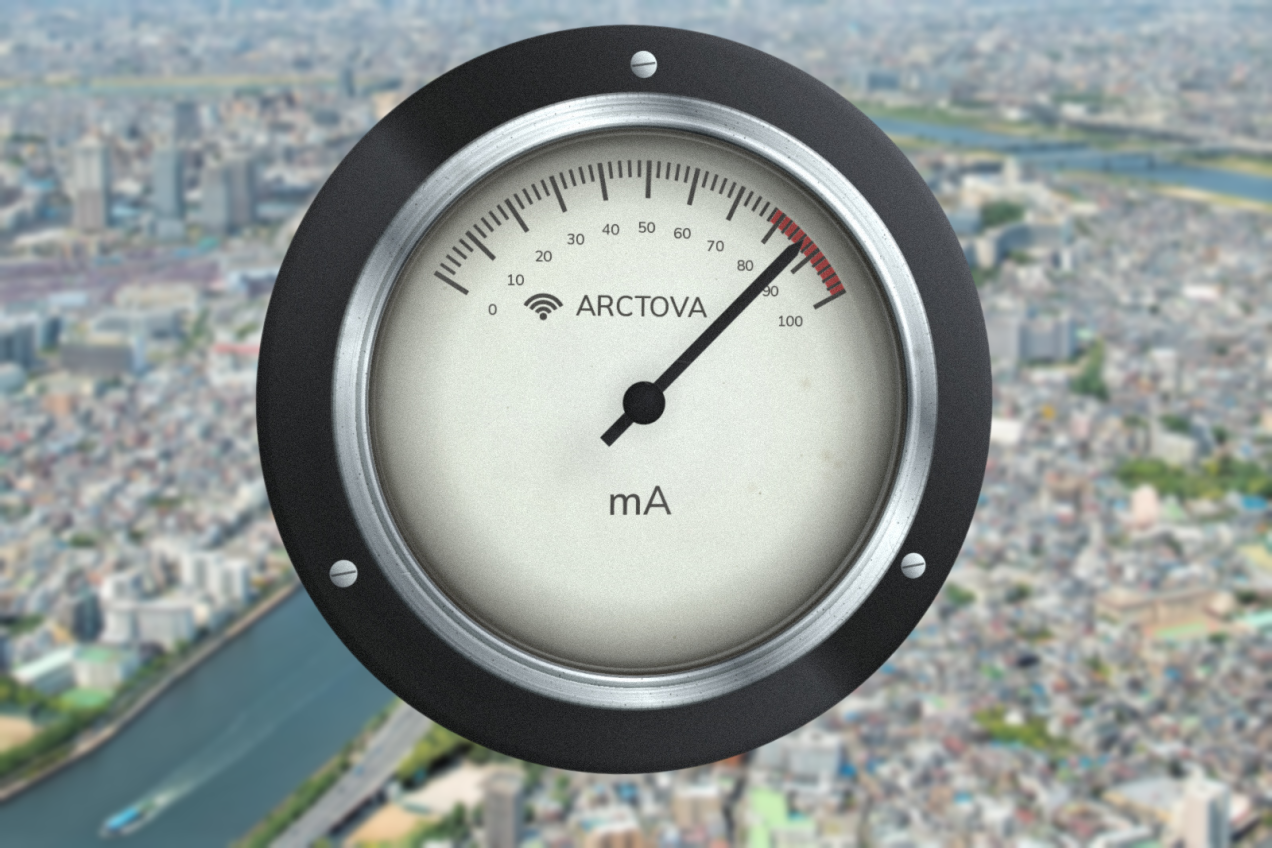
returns 86 mA
